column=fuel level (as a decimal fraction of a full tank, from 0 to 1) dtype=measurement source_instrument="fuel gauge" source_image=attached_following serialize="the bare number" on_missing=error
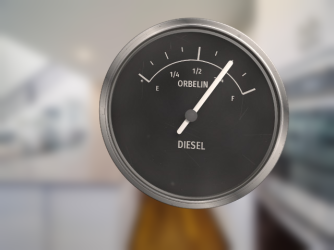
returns 0.75
